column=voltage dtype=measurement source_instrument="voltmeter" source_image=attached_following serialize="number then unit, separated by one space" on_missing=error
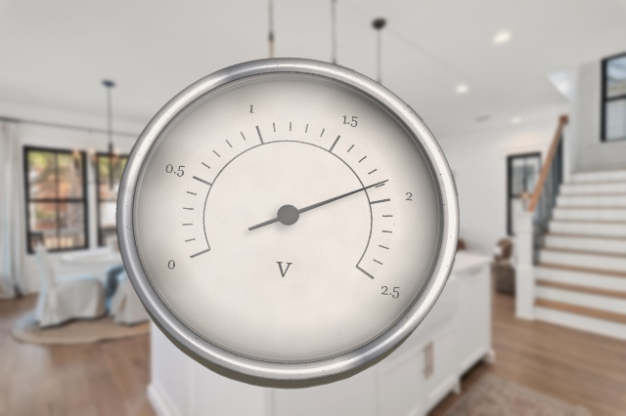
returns 1.9 V
